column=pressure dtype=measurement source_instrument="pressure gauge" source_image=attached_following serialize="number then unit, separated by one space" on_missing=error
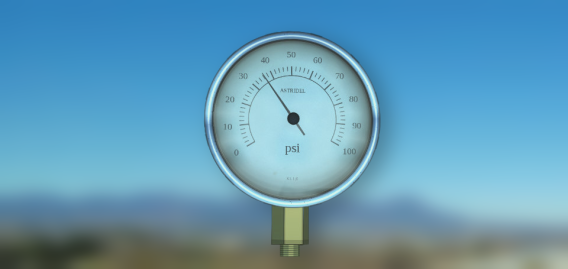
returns 36 psi
